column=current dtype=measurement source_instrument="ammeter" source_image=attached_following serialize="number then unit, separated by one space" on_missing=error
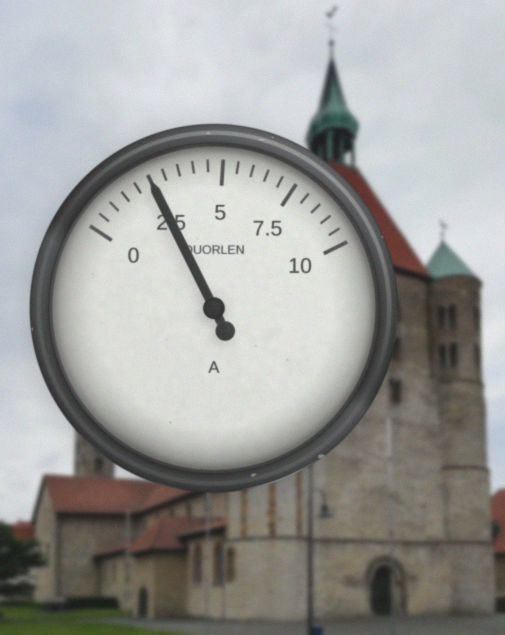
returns 2.5 A
